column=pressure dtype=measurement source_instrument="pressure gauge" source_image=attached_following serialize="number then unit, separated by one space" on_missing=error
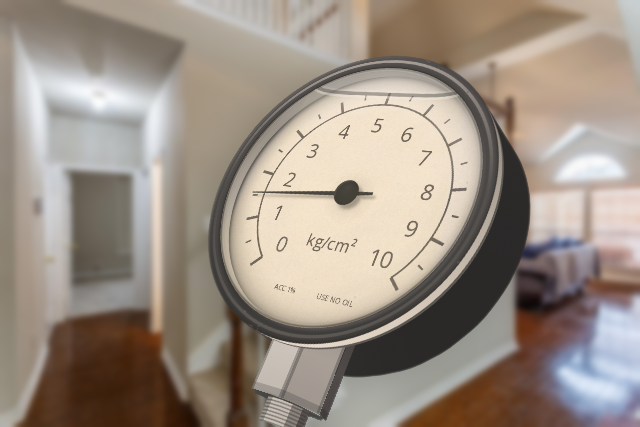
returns 1.5 kg/cm²
